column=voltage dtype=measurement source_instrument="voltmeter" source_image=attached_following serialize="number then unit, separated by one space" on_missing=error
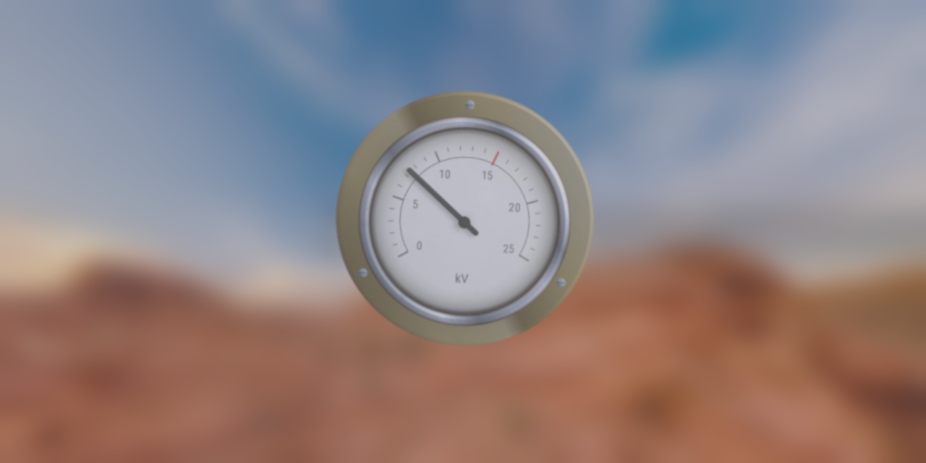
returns 7.5 kV
